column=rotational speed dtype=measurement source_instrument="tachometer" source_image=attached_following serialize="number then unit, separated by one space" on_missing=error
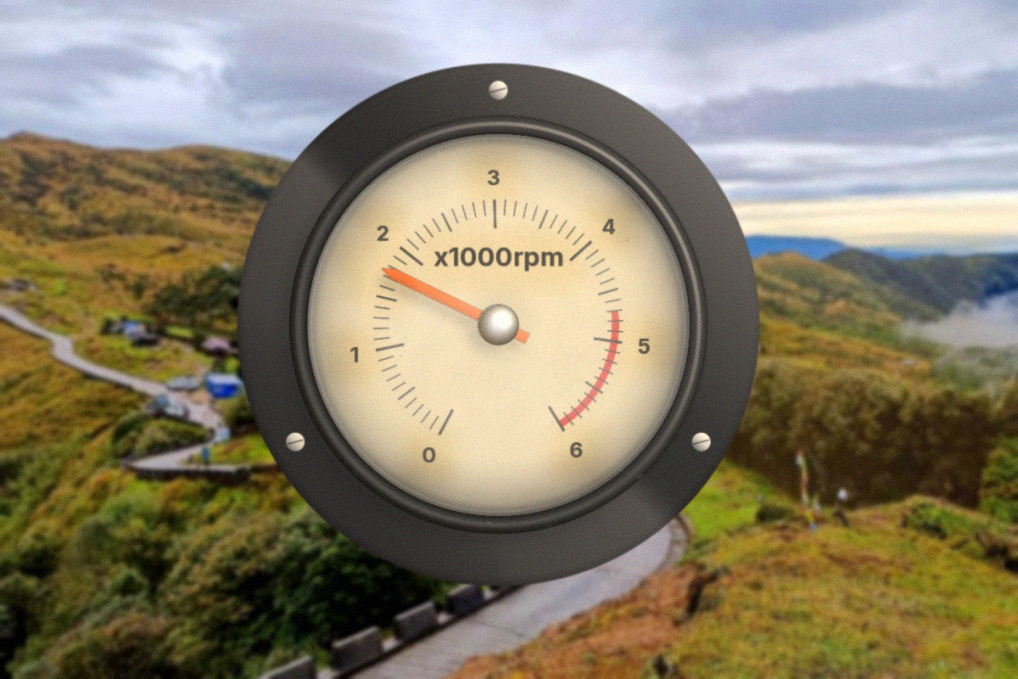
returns 1750 rpm
